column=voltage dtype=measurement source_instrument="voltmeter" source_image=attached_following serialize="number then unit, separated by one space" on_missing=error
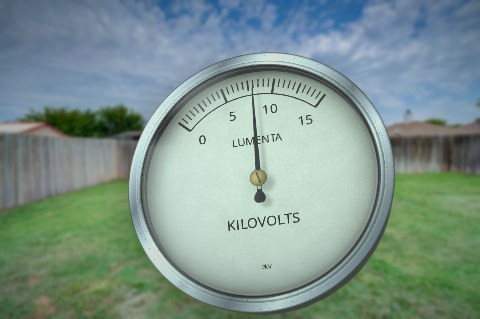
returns 8 kV
